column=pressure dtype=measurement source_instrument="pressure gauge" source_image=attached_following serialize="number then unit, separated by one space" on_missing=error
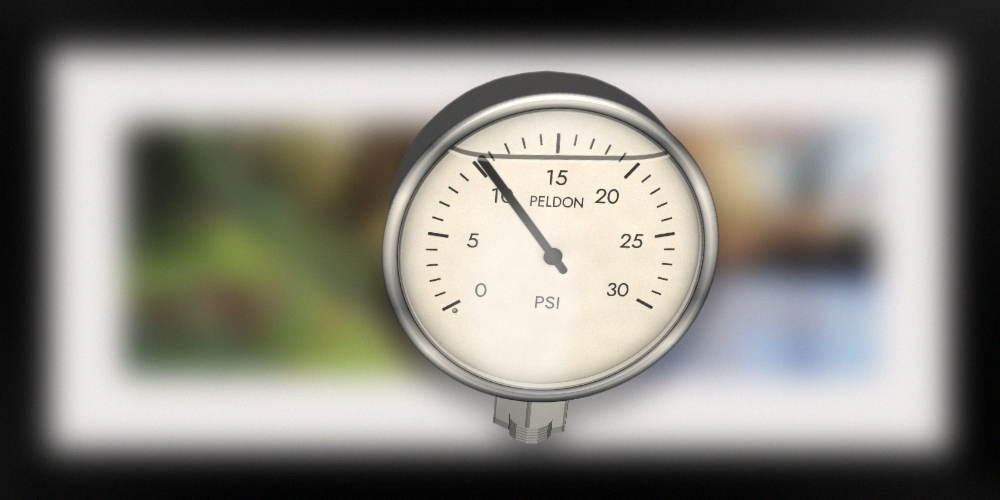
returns 10.5 psi
